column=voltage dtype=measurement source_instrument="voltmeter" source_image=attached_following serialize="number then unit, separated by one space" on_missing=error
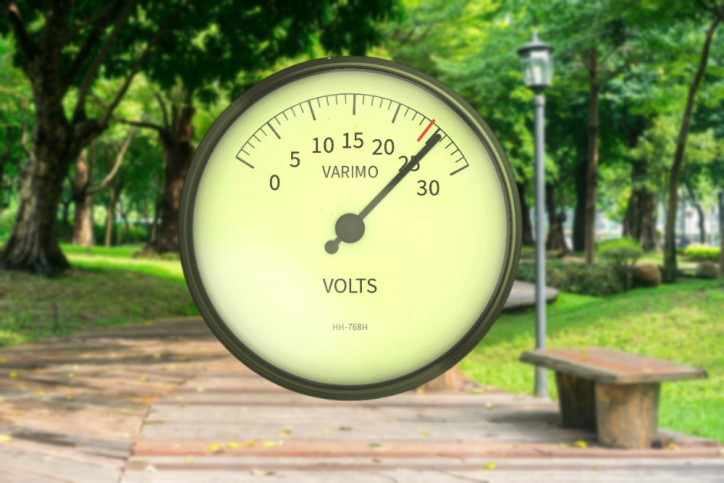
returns 25.5 V
